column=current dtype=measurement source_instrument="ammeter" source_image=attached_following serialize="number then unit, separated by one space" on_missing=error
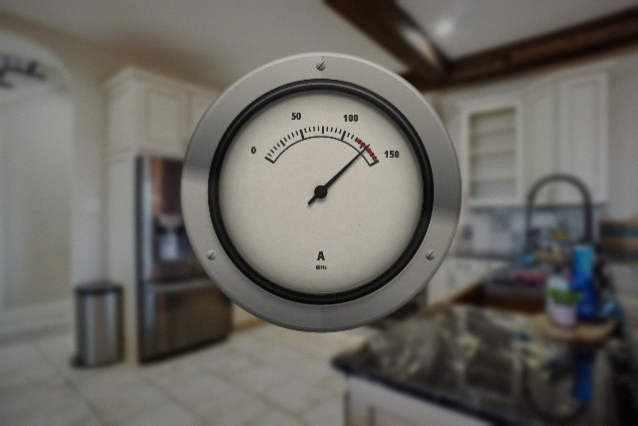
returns 130 A
